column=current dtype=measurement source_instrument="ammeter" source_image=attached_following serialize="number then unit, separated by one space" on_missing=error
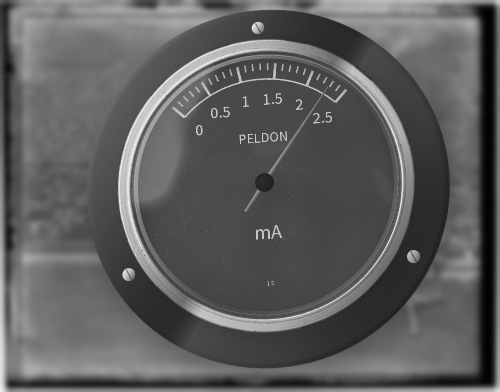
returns 2.3 mA
